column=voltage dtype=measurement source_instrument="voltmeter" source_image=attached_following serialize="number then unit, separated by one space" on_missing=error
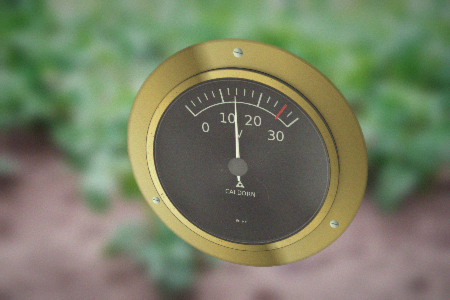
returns 14 V
